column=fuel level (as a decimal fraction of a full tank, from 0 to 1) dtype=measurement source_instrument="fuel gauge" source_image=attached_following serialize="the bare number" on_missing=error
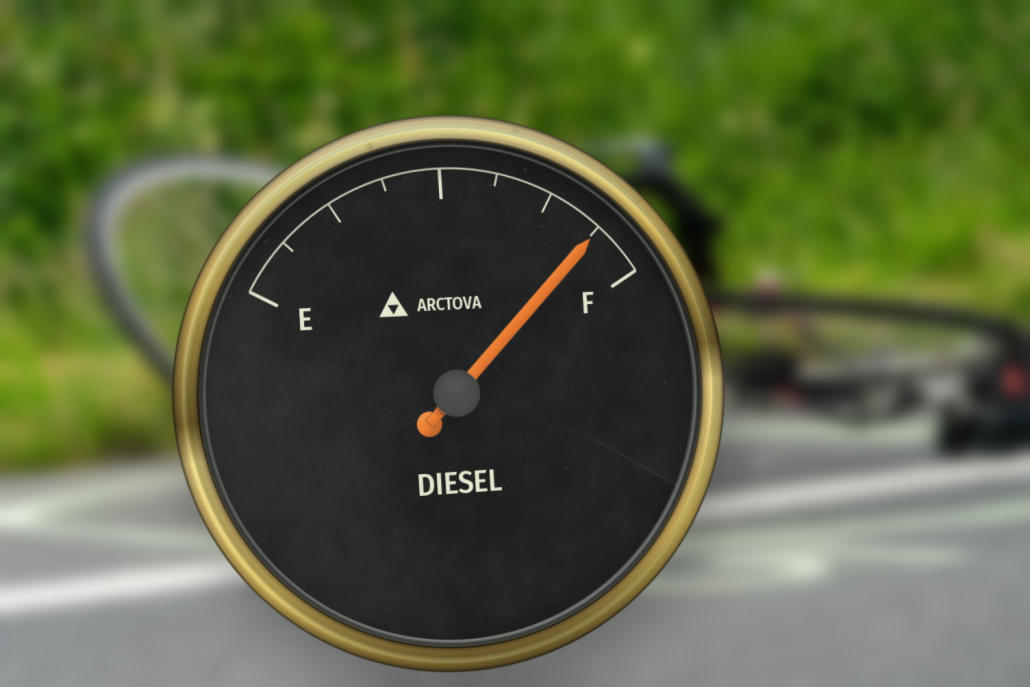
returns 0.875
